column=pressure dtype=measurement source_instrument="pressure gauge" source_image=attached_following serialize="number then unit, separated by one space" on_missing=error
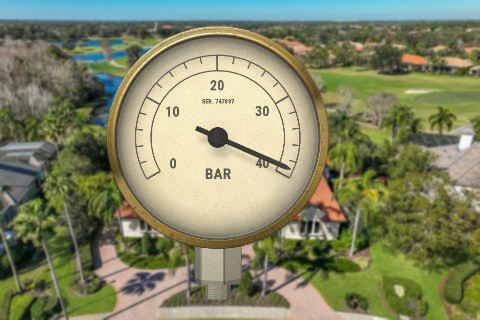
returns 39 bar
